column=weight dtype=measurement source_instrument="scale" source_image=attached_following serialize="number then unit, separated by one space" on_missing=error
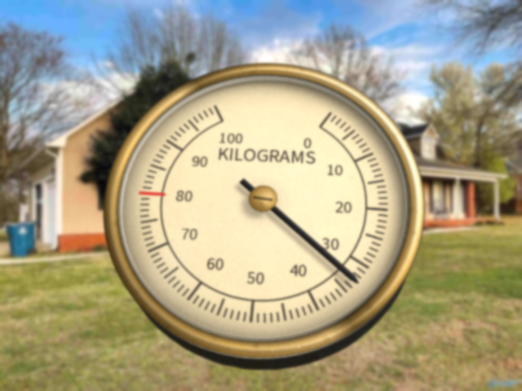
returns 33 kg
